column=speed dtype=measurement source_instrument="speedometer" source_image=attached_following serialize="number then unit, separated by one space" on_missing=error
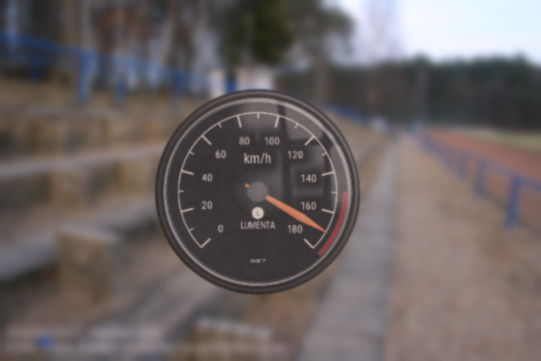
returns 170 km/h
